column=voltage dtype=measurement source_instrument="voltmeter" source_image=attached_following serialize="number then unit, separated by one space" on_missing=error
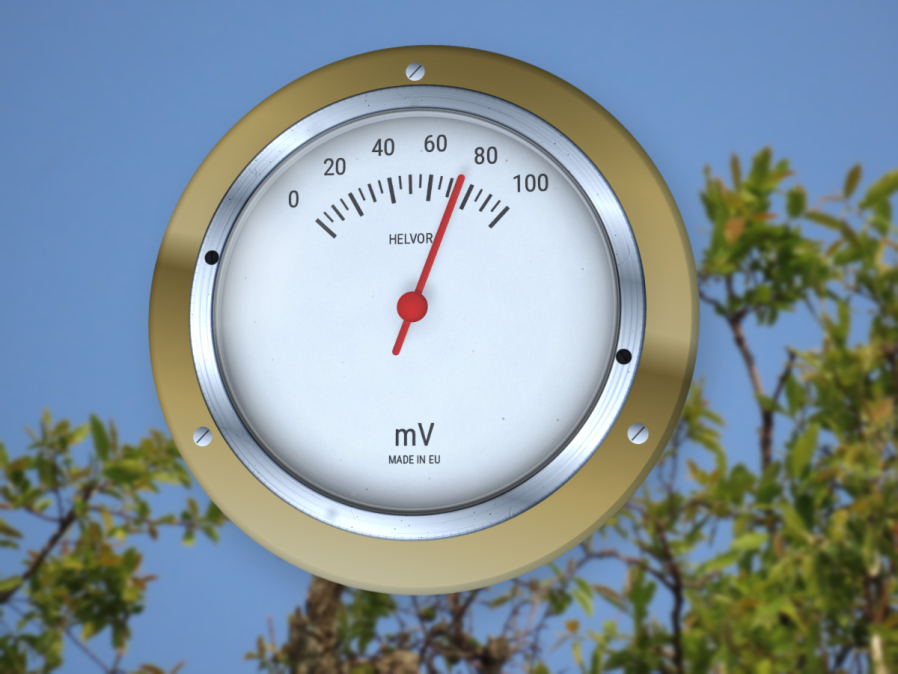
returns 75 mV
